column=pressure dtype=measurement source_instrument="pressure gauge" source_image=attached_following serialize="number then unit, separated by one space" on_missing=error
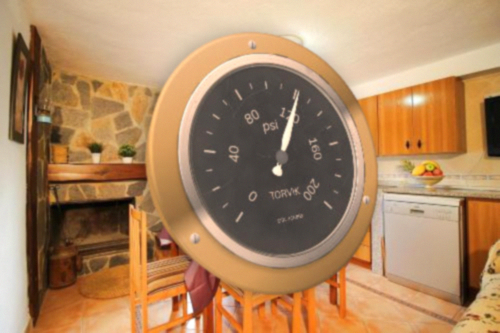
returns 120 psi
